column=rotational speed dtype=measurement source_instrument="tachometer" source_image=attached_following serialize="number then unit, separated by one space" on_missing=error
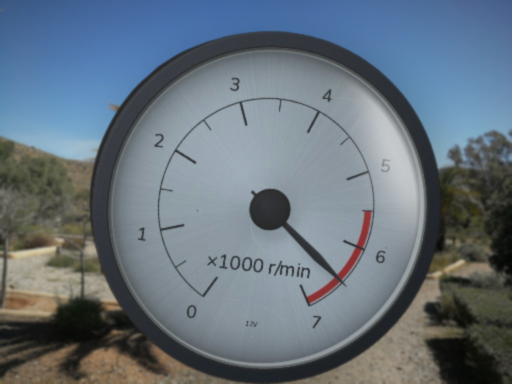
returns 6500 rpm
